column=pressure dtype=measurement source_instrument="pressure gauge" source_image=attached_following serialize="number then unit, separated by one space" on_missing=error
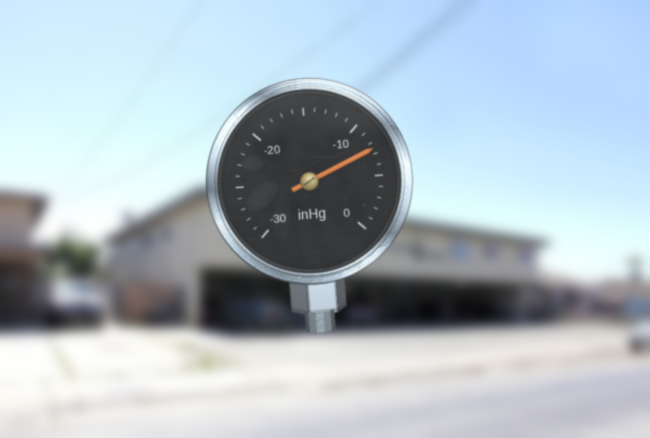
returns -7.5 inHg
